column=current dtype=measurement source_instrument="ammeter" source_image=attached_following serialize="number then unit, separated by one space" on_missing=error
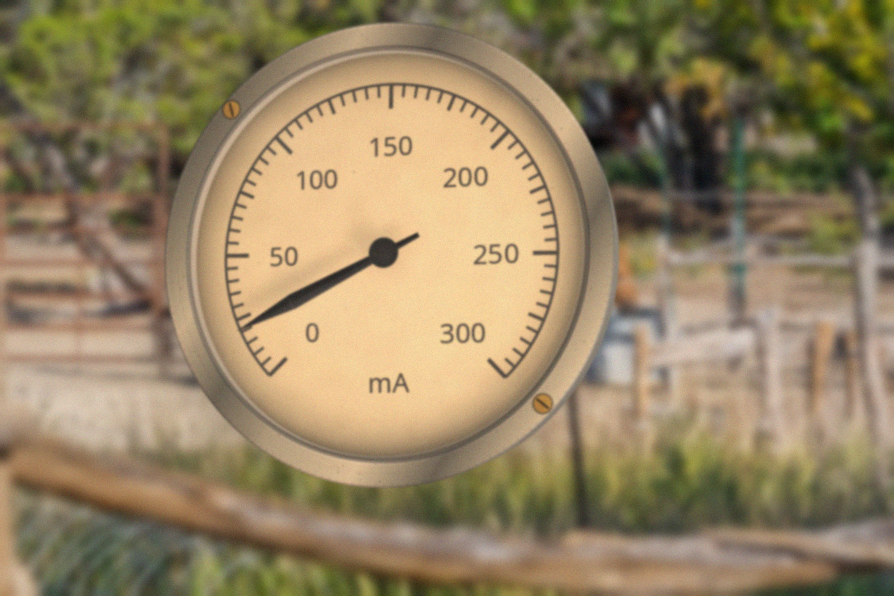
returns 20 mA
